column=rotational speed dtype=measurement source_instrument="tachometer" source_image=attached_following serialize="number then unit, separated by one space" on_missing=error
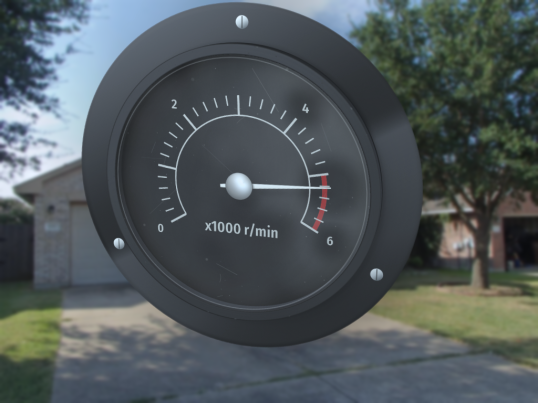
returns 5200 rpm
